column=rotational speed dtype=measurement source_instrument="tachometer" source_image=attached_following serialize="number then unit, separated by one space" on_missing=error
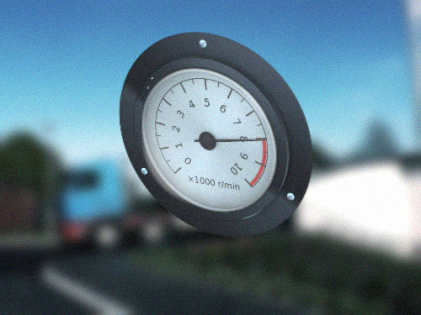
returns 8000 rpm
